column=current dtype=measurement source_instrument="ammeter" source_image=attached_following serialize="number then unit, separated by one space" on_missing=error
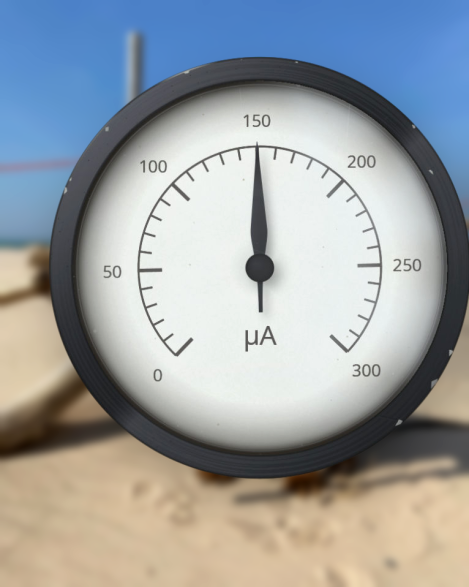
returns 150 µA
